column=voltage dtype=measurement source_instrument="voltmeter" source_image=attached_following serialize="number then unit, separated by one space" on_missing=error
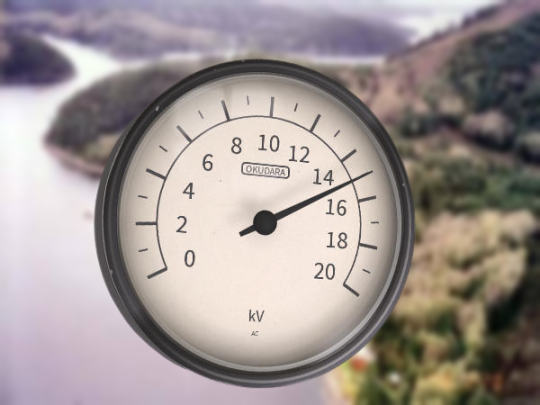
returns 15 kV
